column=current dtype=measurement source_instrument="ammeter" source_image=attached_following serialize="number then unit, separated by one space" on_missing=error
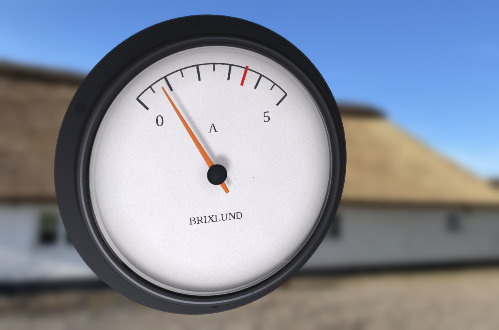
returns 0.75 A
